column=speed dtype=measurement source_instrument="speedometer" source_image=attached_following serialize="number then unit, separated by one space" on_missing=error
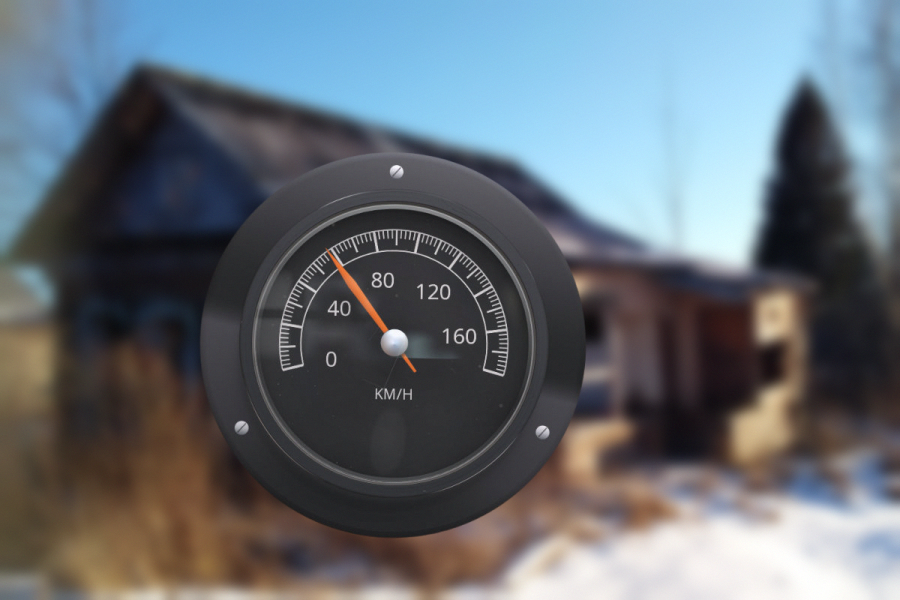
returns 58 km/h
